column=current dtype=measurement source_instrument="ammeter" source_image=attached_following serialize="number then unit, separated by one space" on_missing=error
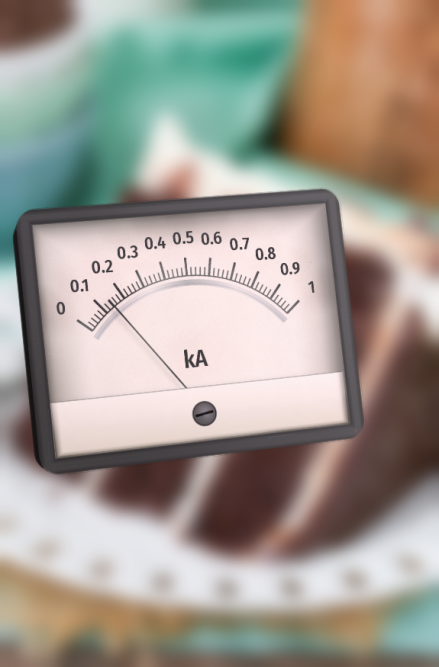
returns 0.14 kA
